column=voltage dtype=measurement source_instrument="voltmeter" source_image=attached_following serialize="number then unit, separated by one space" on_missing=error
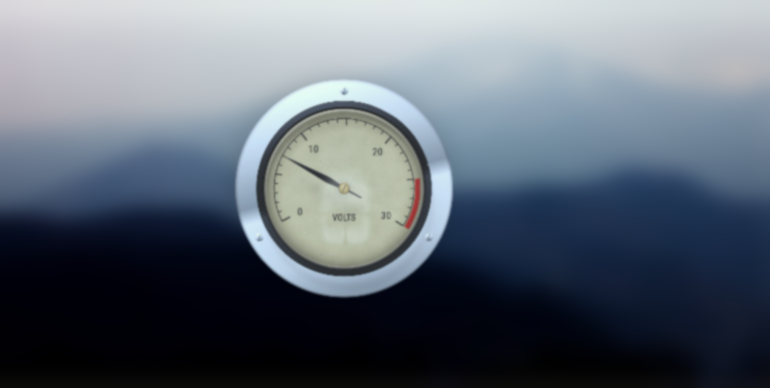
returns 7 V
